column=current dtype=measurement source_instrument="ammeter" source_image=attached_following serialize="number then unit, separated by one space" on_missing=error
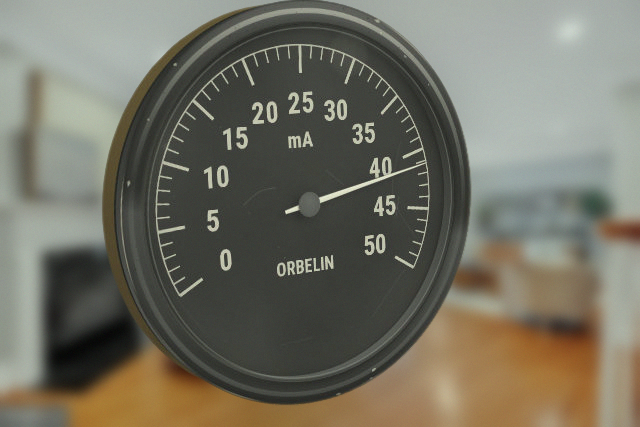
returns 41 mA
